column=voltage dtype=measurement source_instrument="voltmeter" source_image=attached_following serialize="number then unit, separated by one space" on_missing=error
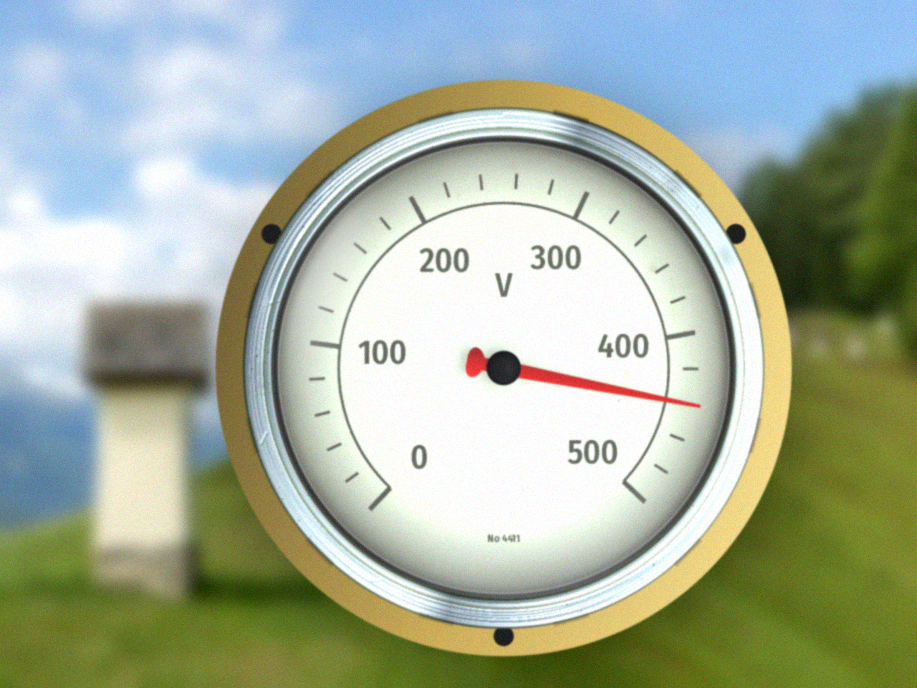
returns 440 V
